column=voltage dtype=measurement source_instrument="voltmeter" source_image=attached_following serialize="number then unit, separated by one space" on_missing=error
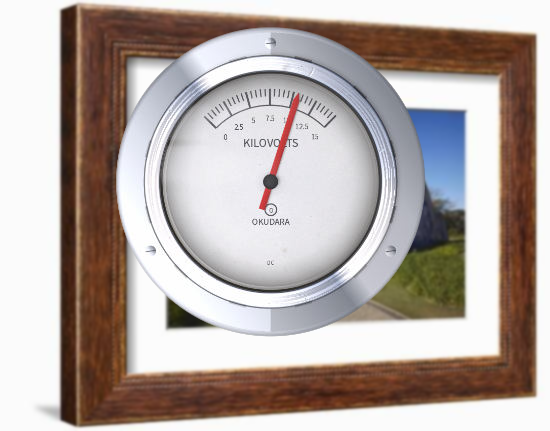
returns 10.5 kV
